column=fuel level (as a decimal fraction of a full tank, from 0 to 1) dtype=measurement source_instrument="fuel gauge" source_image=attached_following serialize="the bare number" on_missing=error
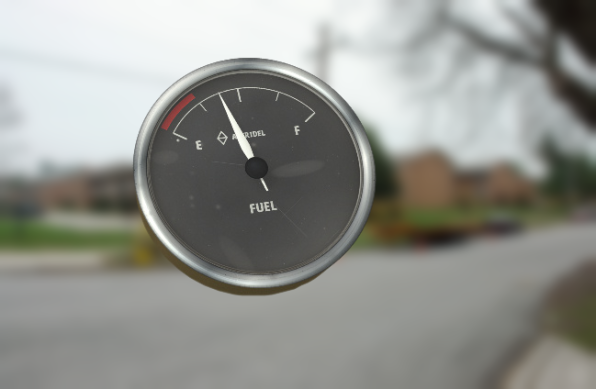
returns 0.375
